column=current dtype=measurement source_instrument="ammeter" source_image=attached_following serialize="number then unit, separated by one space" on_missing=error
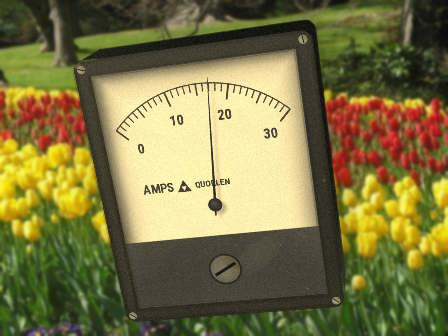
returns 17 A
